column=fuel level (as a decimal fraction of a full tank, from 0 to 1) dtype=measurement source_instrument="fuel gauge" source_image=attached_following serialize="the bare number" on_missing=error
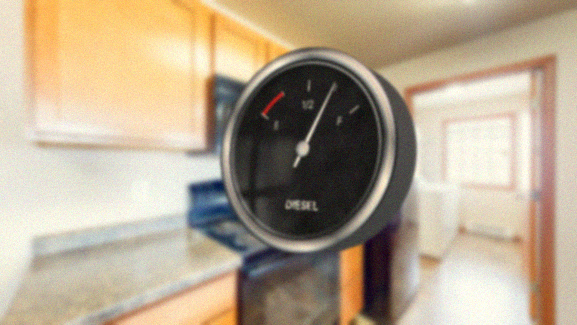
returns 0.75
